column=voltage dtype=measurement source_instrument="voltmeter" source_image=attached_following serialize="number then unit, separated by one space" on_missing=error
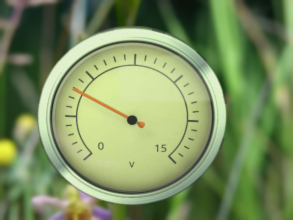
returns 4 V
